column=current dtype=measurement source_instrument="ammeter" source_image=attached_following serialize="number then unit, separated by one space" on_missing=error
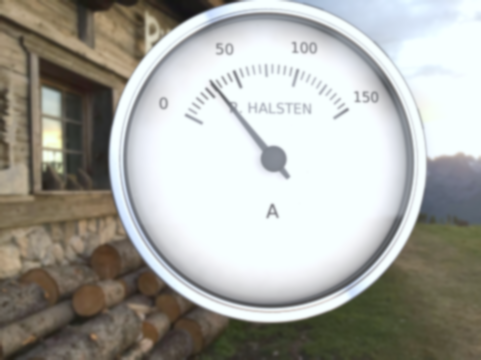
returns 30 A
